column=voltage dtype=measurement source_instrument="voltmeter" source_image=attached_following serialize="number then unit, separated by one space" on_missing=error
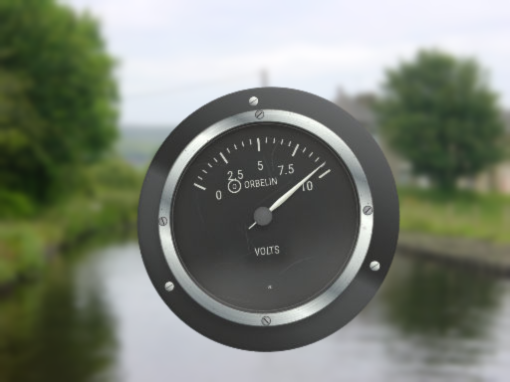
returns 9.5 V
